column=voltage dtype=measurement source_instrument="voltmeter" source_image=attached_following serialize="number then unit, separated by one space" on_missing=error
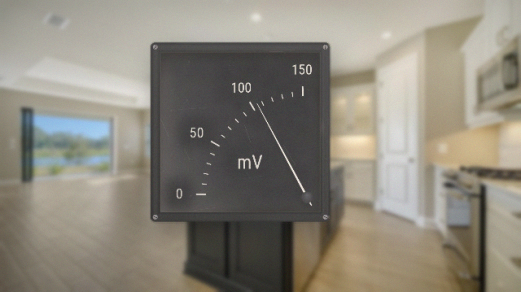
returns 105 mV
